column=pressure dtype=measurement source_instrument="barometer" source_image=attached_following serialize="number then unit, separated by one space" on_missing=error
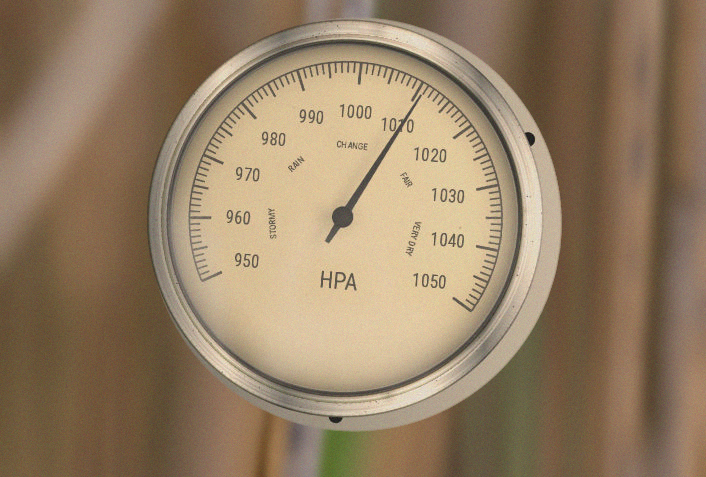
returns 1011 hPa
